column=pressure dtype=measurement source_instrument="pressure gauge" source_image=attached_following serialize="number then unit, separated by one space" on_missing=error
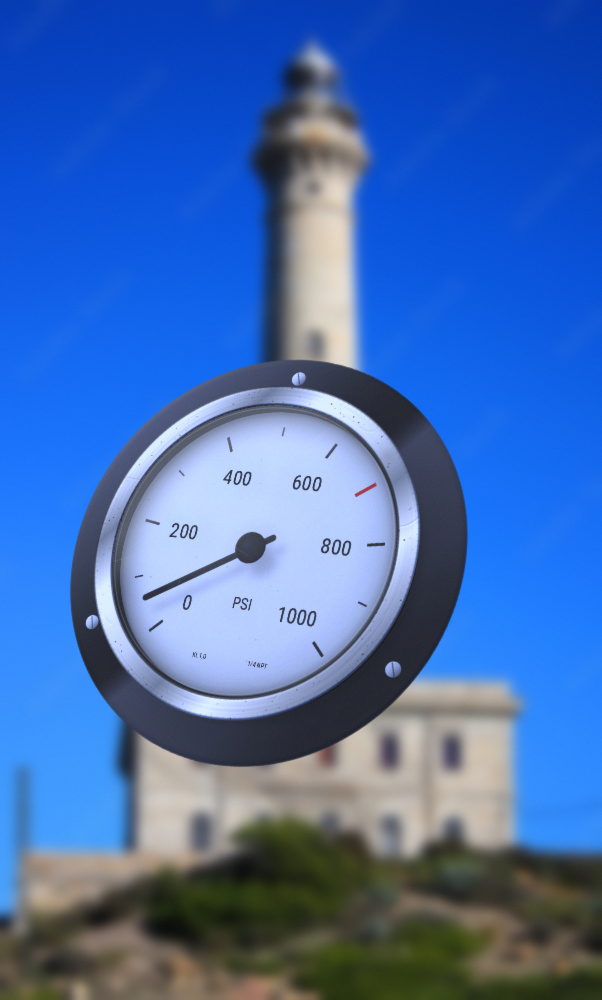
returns 50 psi
